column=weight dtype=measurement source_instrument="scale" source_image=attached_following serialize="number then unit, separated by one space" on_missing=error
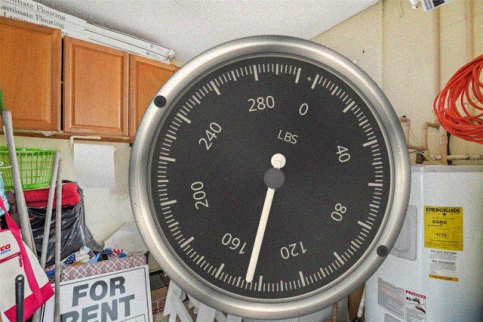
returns 146 lb
